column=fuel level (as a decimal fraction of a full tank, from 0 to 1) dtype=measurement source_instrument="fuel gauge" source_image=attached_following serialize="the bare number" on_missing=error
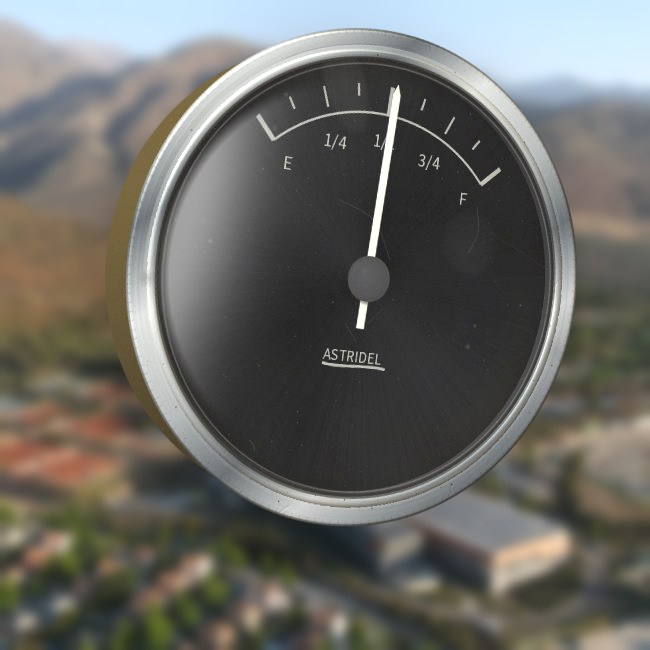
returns 0.5
